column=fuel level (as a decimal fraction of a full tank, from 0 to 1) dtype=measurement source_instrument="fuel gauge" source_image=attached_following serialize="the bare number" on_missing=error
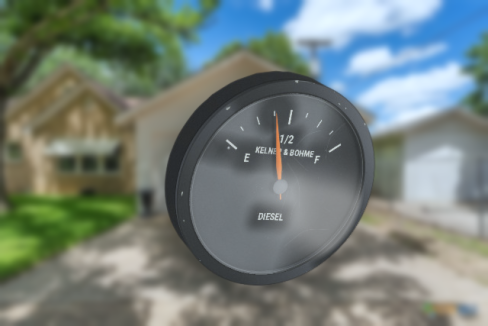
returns 0.375
